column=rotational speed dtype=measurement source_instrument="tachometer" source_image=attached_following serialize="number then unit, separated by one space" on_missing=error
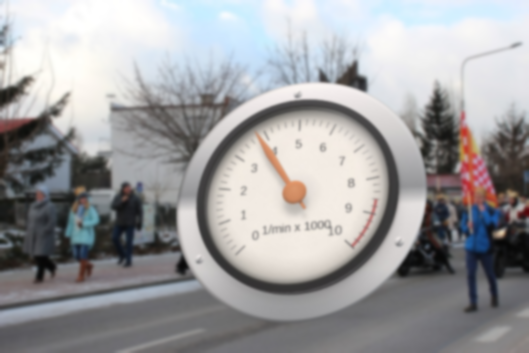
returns 3800 rpm
